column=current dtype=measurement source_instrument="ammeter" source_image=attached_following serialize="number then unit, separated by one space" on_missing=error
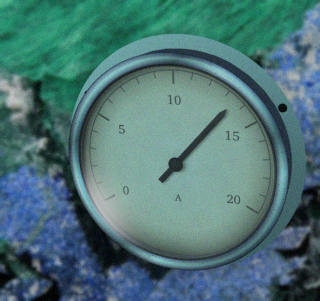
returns 13.5 A
